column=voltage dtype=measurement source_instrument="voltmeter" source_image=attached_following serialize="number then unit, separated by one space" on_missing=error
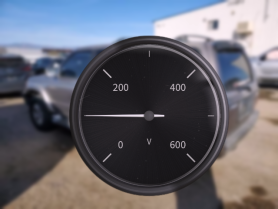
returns 100 V
